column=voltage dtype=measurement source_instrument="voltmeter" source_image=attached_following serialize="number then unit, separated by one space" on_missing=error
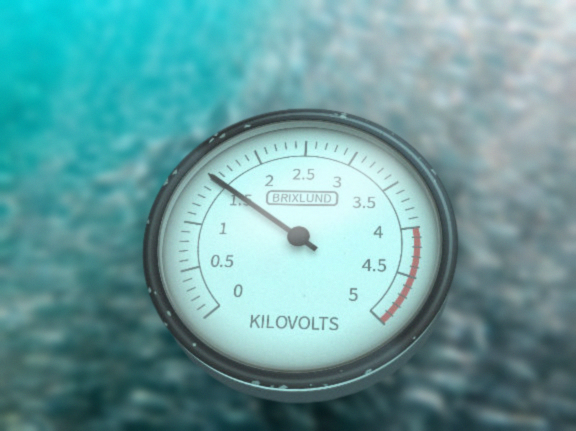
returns 1.5 kV
